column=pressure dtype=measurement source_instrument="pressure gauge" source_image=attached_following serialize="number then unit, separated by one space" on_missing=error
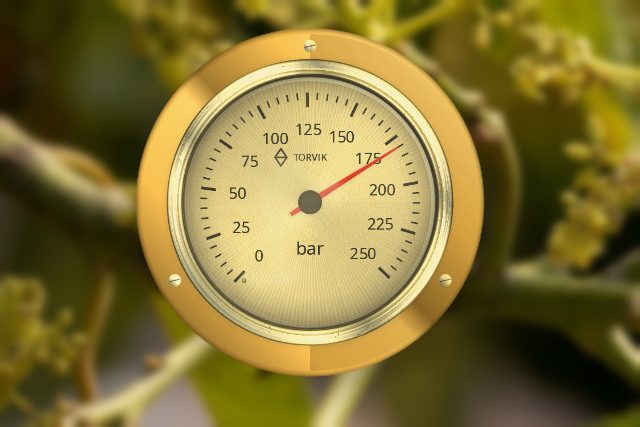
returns 180 bar
